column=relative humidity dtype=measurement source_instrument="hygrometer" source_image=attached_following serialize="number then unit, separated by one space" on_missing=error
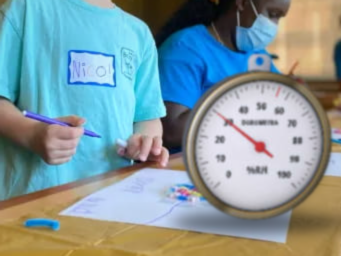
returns 30 %
